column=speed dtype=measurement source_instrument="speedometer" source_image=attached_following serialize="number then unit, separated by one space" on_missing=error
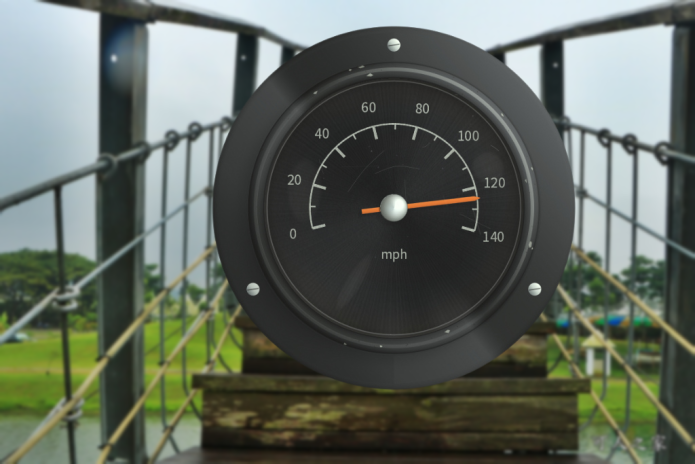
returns 125 mph
